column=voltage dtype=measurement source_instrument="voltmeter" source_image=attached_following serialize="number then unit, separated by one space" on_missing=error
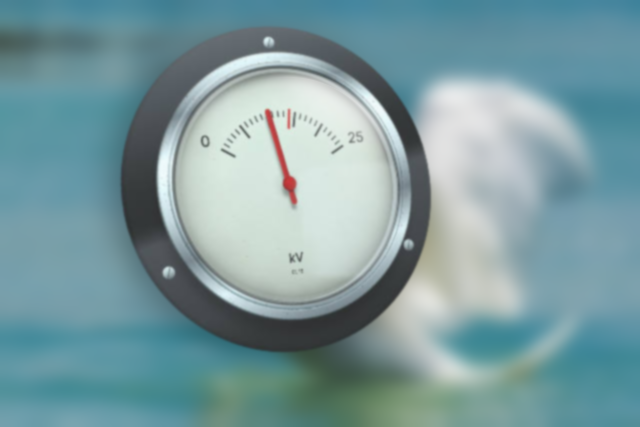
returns 10 kV
